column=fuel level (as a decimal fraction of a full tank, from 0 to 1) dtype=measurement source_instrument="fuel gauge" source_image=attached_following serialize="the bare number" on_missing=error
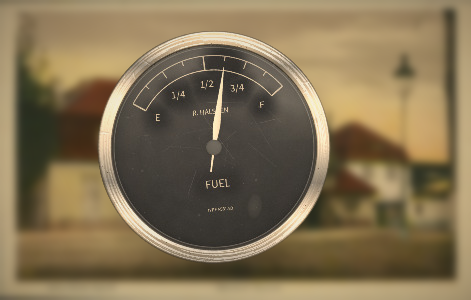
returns 0.625
